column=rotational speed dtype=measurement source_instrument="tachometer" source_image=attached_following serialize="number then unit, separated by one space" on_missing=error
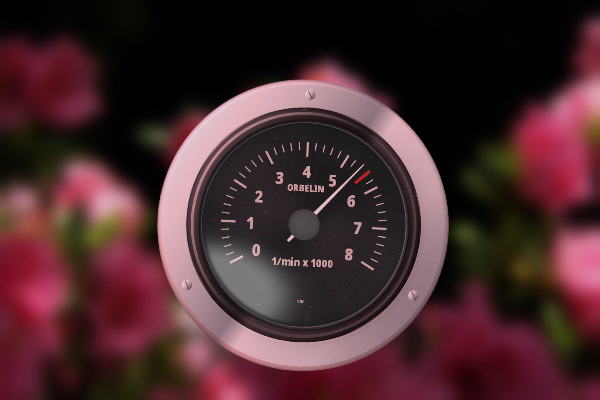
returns 5400 rpm
